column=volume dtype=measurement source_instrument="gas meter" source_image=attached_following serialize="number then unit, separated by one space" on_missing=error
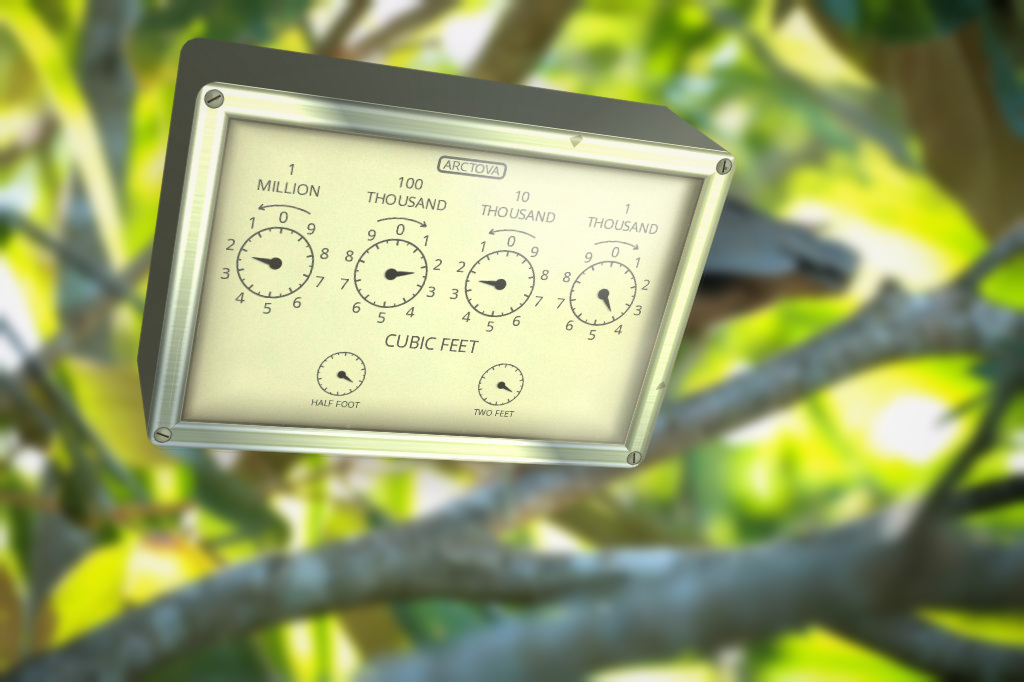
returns 222400 ft³
